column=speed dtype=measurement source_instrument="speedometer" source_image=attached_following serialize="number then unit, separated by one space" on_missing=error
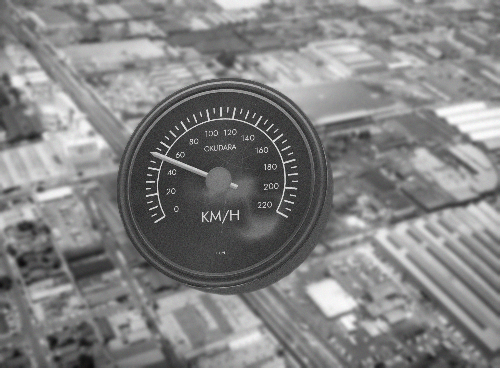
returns 50 km/h
